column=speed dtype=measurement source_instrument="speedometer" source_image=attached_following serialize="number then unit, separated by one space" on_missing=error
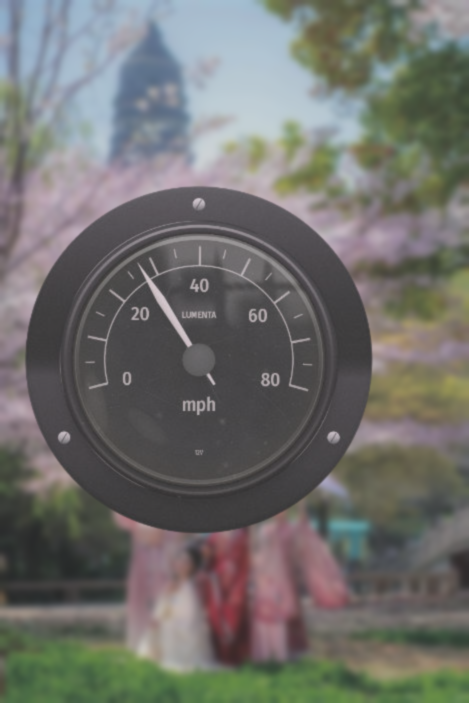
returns 27.5 mph
